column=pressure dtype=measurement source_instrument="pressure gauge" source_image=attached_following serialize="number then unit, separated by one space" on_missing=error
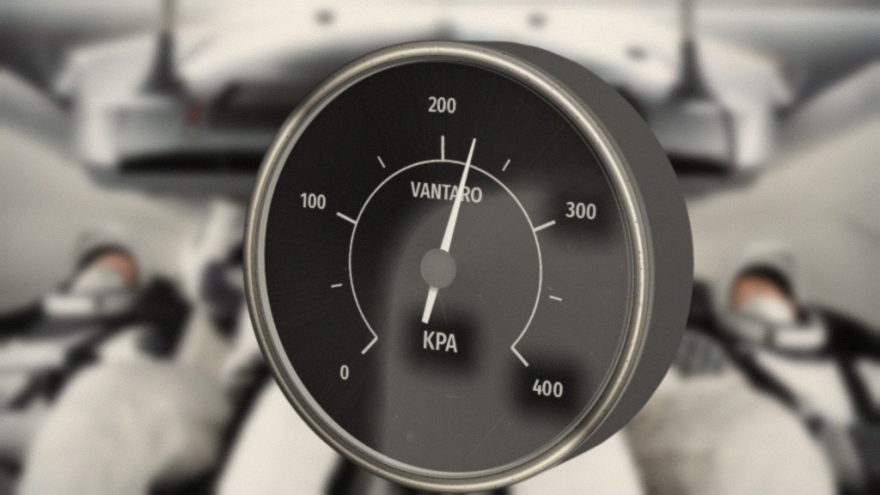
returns 225 kPa
